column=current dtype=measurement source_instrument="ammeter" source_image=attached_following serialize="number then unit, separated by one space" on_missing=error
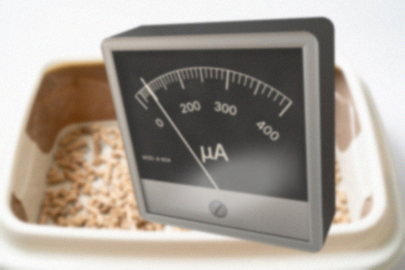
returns 100 µA
